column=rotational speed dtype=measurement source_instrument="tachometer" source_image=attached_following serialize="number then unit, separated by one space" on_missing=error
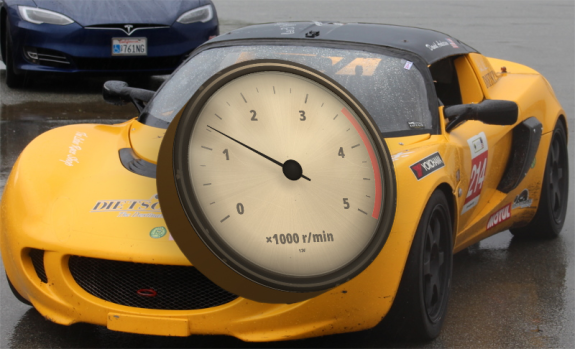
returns 1250 rpm
